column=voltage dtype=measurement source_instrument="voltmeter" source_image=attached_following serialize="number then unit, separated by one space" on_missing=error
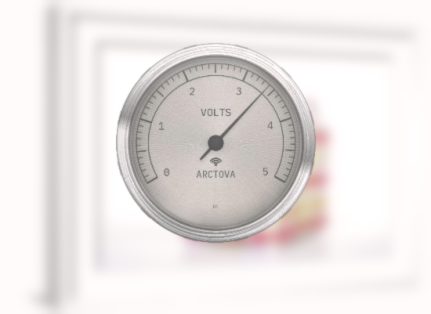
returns 3.4 V
